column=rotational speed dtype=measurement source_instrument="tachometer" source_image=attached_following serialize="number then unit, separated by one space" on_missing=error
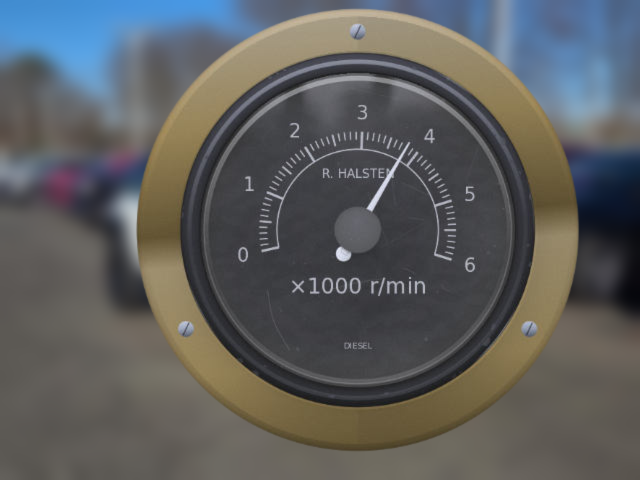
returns 3800 rpm
